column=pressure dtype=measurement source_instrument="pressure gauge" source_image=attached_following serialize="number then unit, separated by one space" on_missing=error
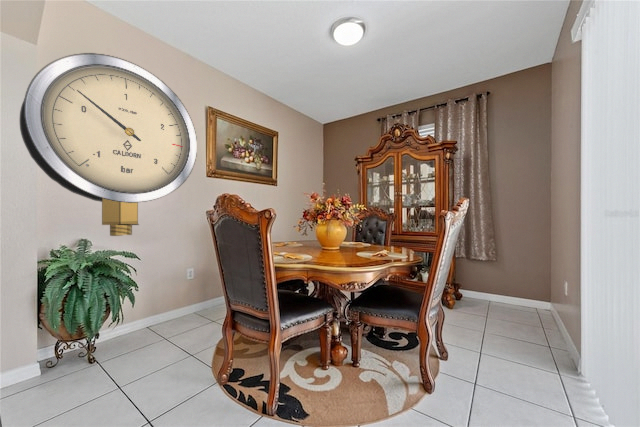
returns 0.2 bar
